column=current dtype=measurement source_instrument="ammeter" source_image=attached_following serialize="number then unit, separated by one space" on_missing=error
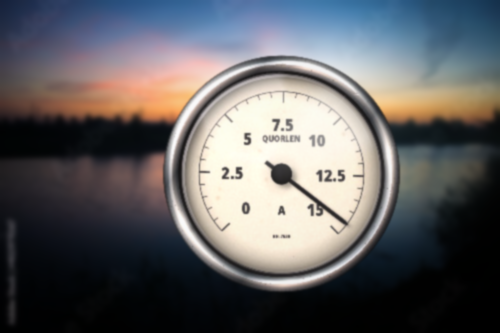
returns 14.5 A
